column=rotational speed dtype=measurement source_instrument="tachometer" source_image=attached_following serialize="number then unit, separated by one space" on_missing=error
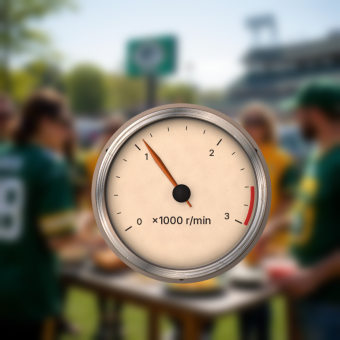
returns 1100 rpm
